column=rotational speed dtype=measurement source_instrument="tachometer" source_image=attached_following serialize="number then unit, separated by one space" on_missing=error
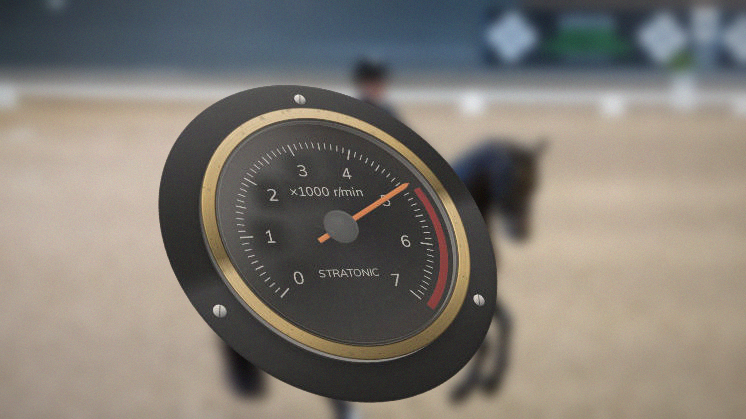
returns 5000 rpm
